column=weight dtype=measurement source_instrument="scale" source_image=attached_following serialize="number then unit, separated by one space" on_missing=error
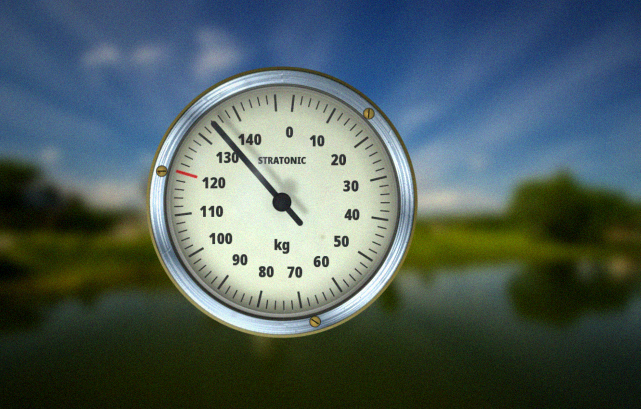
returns 134 kg
